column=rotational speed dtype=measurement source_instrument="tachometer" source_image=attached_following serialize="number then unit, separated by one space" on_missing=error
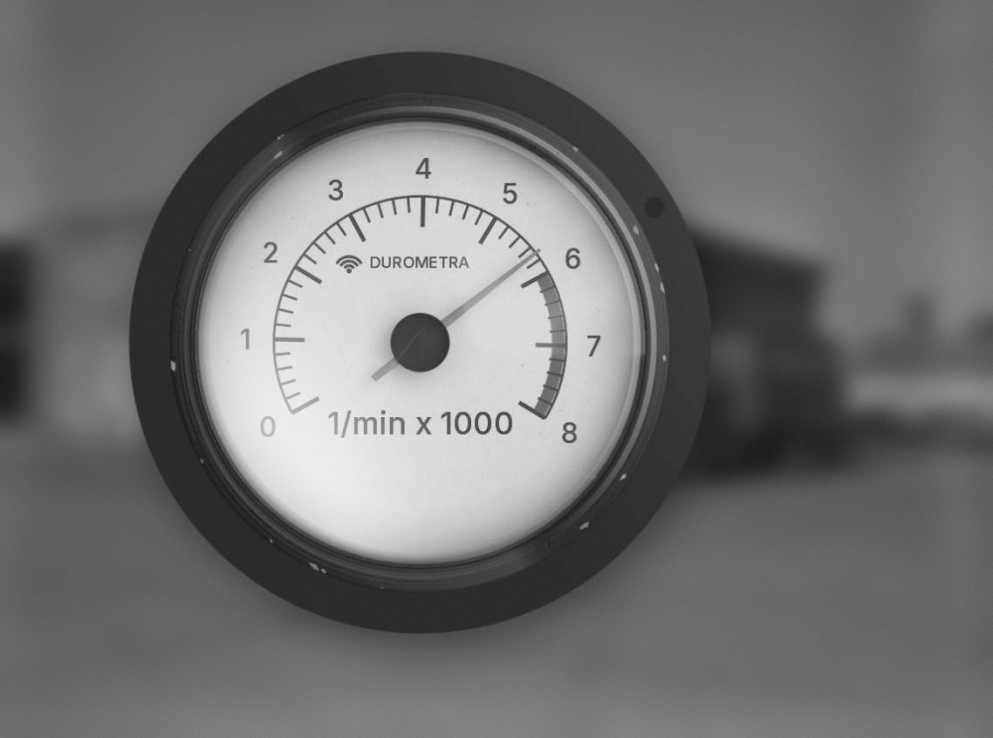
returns 5700 rpm
